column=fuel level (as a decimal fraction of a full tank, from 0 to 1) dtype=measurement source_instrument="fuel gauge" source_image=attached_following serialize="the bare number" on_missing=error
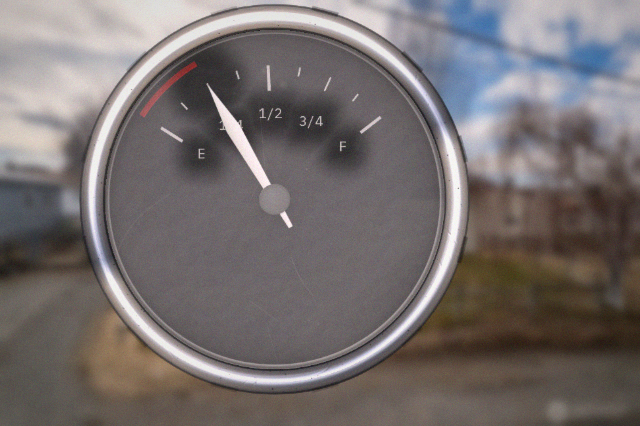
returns 0.25
